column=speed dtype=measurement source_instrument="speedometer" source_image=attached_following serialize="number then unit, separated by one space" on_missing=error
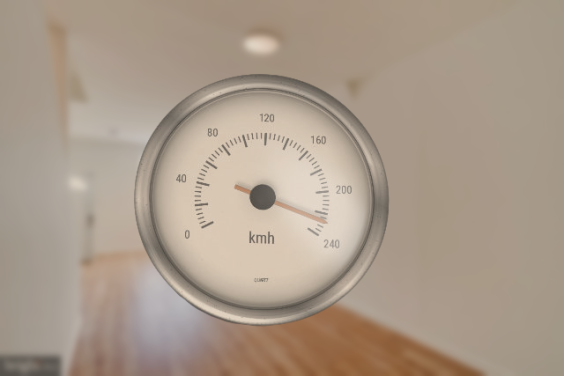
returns 228 km/h
